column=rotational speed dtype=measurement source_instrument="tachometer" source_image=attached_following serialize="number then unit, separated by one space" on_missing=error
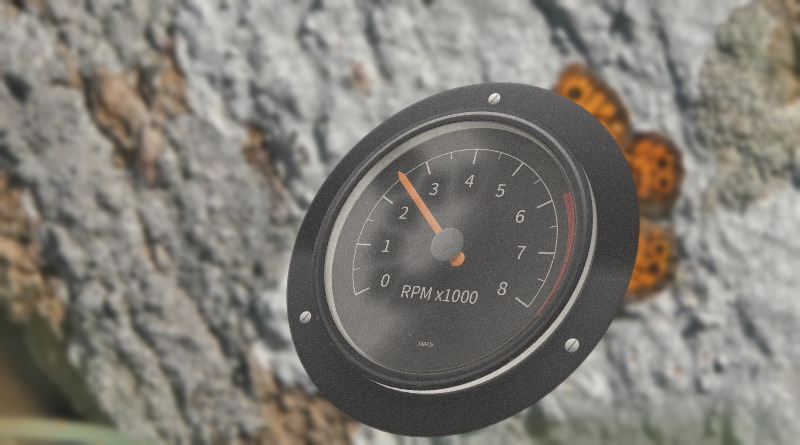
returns 2500 rpm
